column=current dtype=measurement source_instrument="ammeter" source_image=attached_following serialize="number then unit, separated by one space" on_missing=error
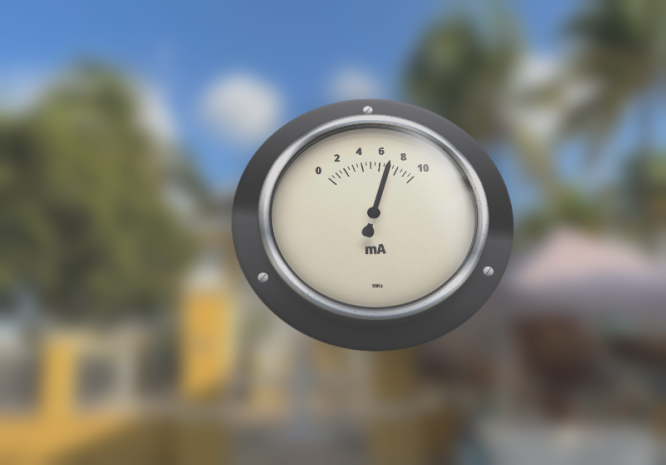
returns 7 mA
